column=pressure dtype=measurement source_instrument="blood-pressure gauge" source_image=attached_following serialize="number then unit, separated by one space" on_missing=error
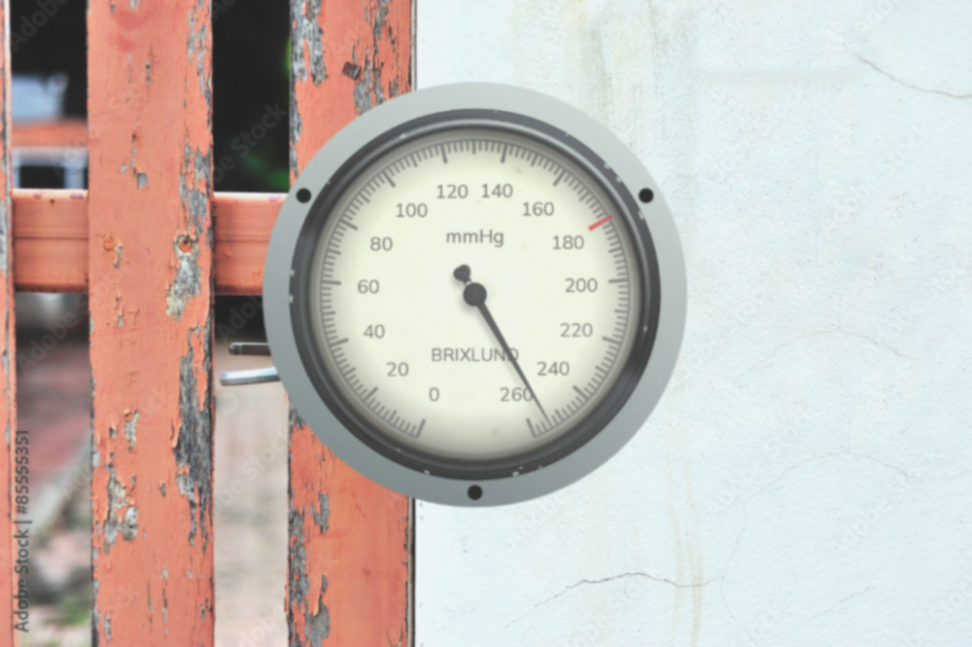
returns 254 mmHg
